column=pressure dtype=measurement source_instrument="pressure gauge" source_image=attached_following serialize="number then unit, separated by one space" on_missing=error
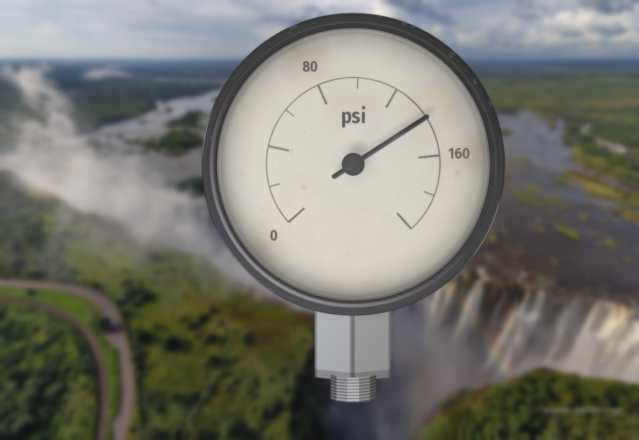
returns 140 psi
